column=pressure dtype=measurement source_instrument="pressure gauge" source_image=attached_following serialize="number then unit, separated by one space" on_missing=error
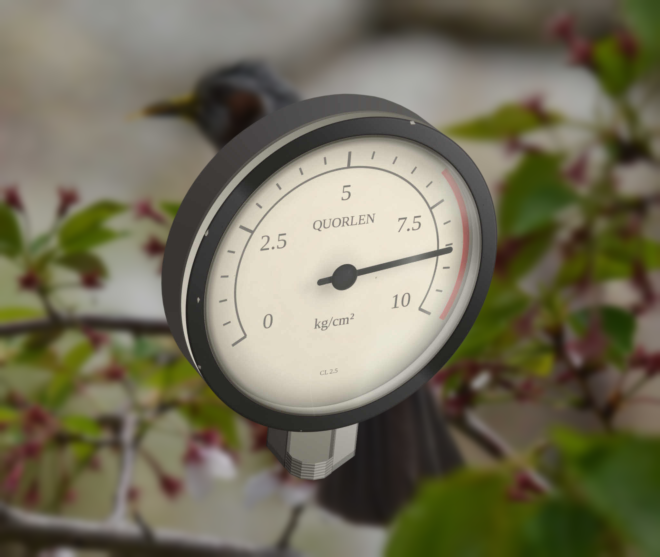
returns 8.5 kg/cm²
